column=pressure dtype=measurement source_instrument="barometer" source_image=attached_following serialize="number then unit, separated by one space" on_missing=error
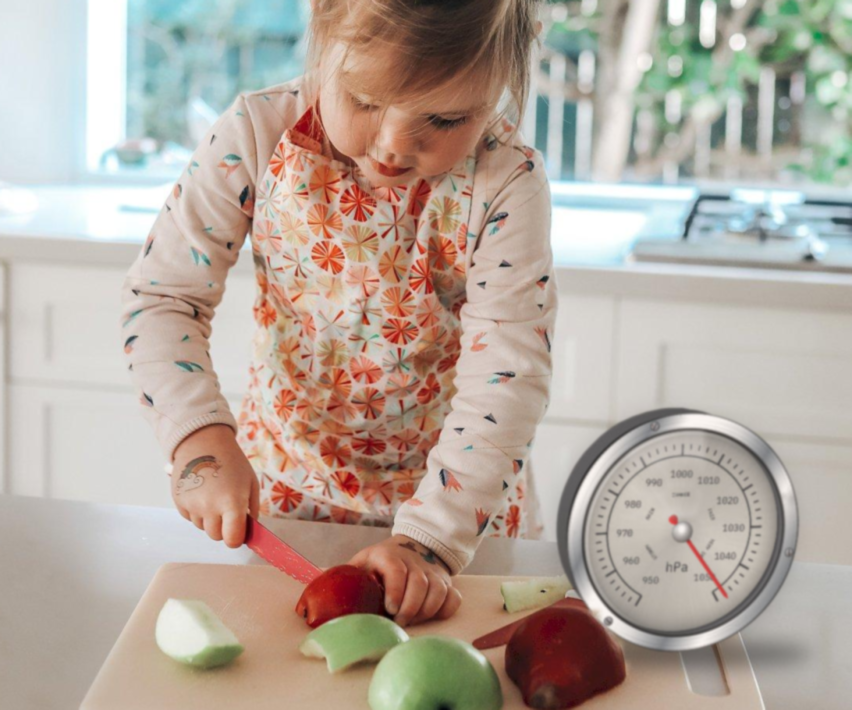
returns 1048 hPa
